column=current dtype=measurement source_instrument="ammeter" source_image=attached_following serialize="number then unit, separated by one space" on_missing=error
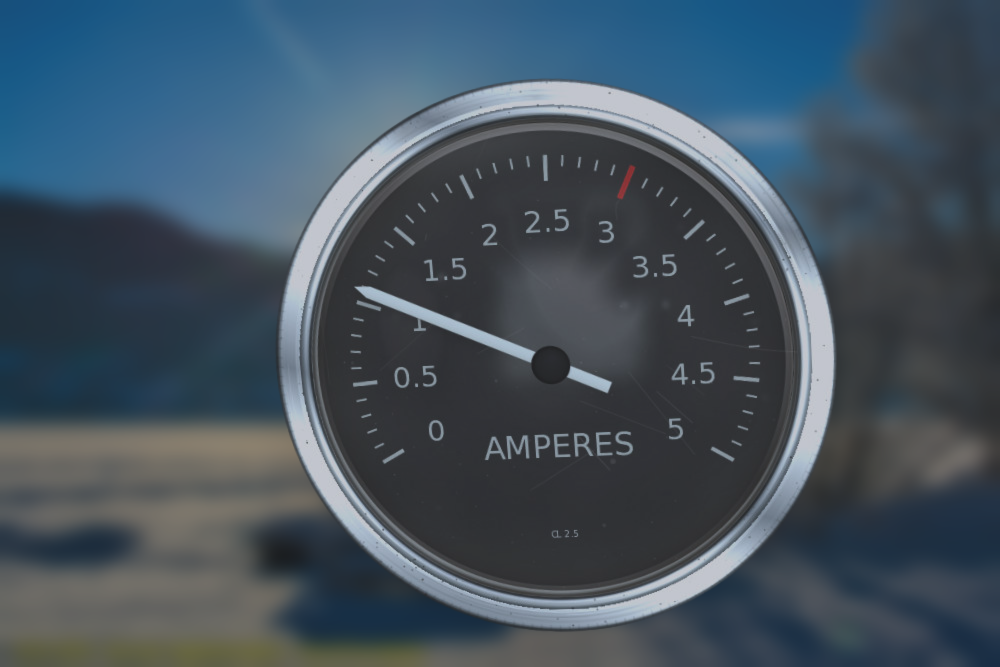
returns 1.1 A
